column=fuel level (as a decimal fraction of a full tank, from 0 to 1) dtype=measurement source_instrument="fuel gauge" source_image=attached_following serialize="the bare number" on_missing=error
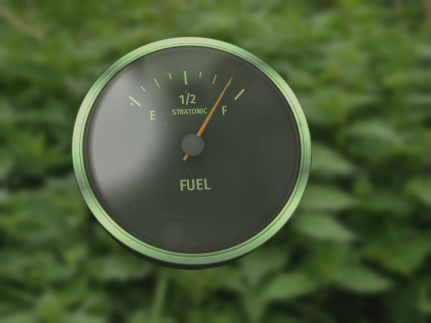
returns 0.875
